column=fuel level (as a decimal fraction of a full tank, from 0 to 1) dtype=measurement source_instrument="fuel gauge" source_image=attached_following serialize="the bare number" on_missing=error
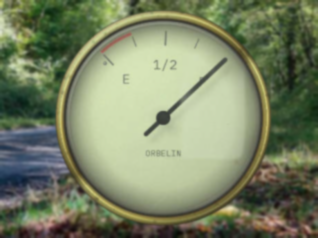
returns 1
